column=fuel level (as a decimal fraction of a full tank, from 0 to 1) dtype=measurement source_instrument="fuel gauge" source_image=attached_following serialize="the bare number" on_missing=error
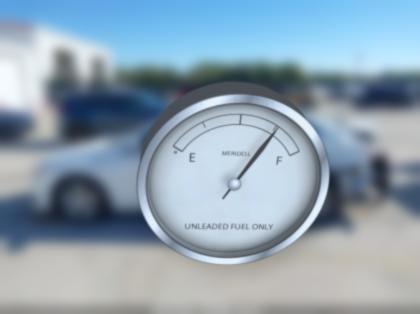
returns 0.75
